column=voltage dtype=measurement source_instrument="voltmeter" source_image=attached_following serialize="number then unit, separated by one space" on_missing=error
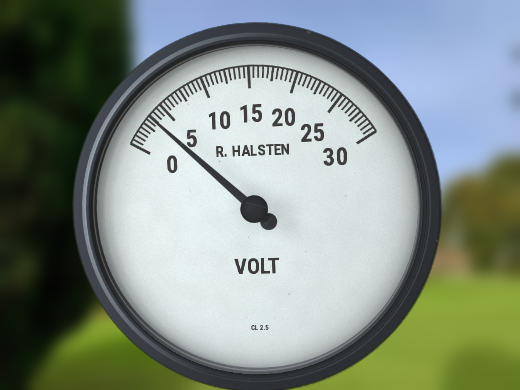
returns 3.5 V
